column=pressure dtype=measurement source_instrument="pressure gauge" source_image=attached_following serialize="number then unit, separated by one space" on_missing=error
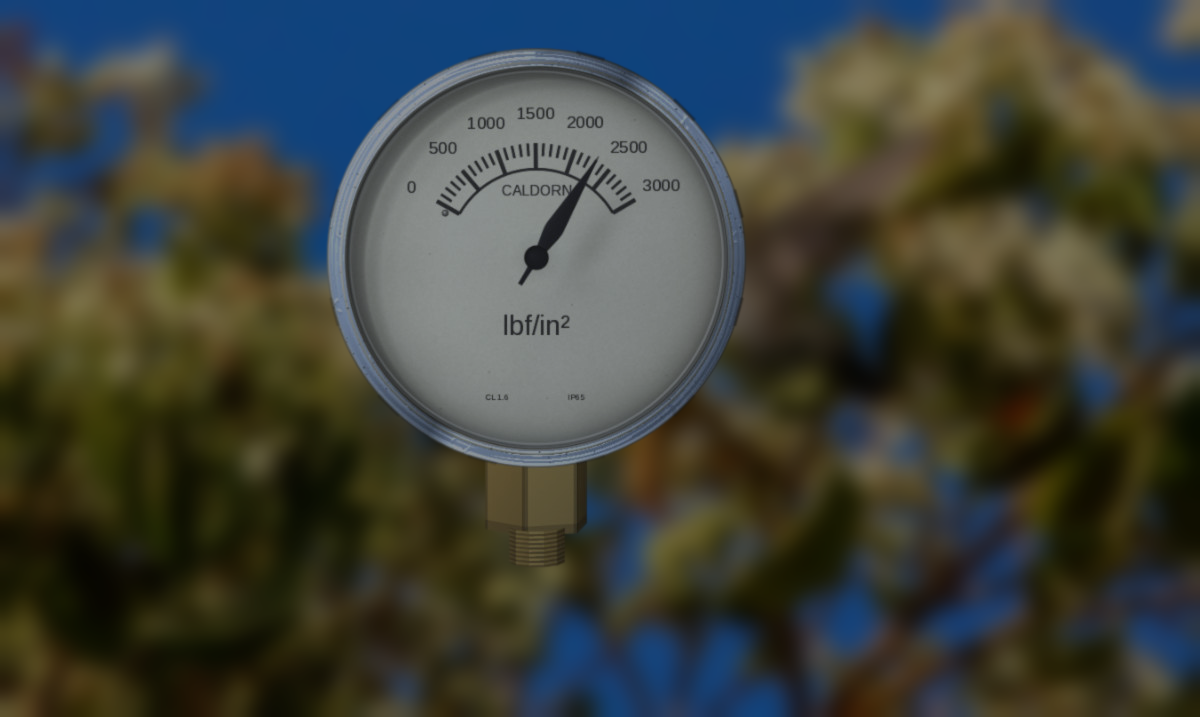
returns 2300 psi
